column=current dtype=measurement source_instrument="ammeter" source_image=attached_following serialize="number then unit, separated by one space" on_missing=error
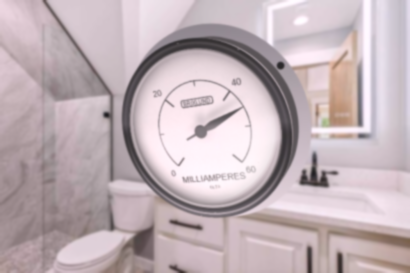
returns 45 mA
